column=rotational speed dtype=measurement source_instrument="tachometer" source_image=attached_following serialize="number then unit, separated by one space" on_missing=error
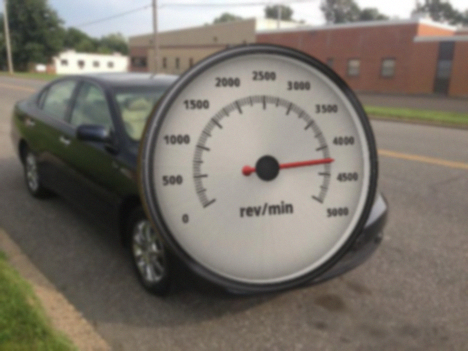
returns 4250 rpm
